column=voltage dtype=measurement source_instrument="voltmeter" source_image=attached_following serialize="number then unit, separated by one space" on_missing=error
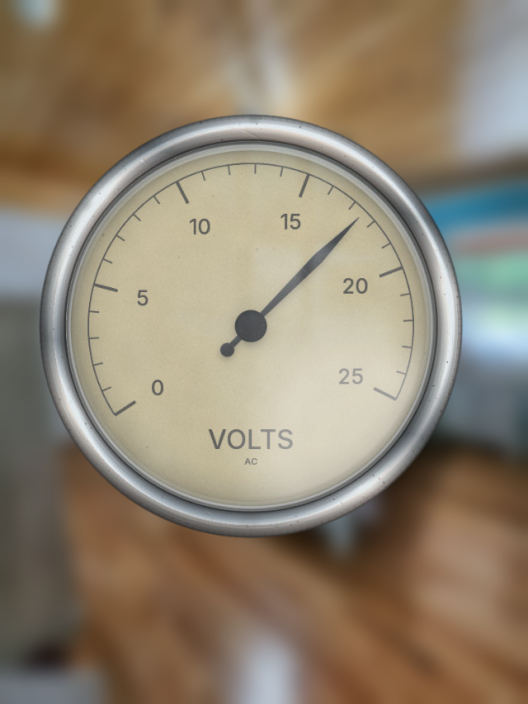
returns 17.5 V
